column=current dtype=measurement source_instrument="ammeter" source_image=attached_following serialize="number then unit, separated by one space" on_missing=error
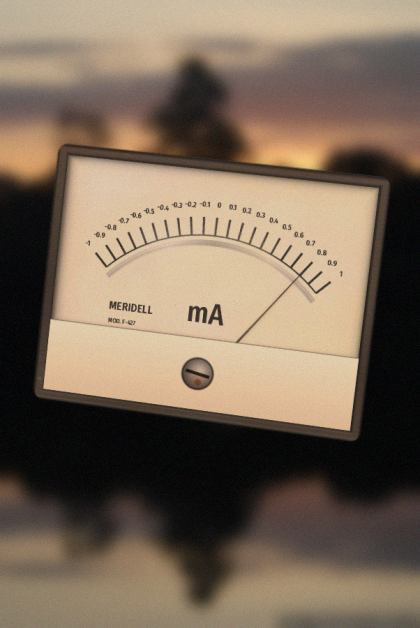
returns 0.8 mA
